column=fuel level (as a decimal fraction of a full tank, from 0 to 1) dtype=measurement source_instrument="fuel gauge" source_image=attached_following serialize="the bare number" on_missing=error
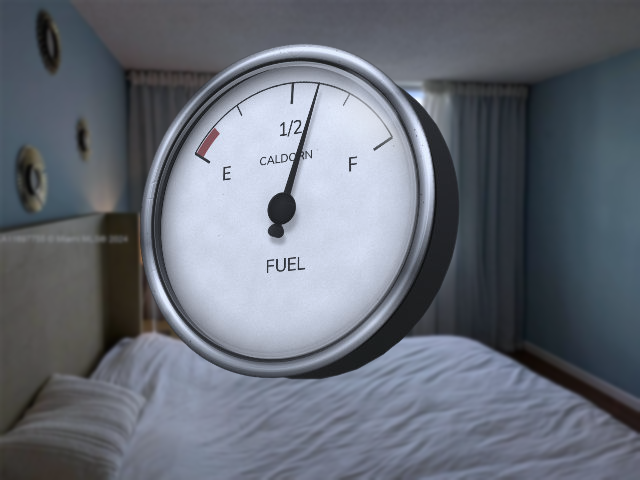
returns 0.625
